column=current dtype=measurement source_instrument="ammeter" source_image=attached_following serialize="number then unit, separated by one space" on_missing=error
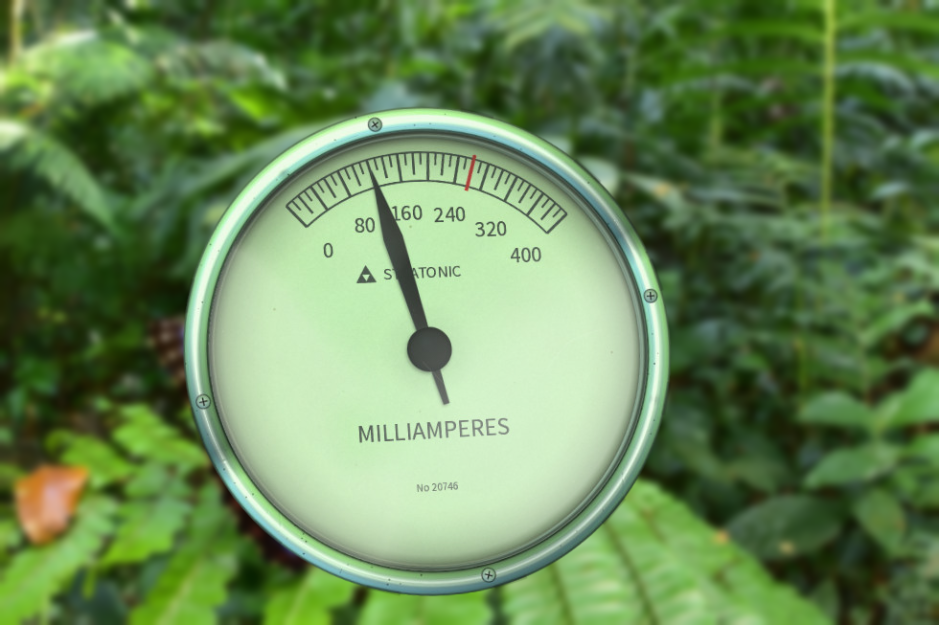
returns 120 mA
